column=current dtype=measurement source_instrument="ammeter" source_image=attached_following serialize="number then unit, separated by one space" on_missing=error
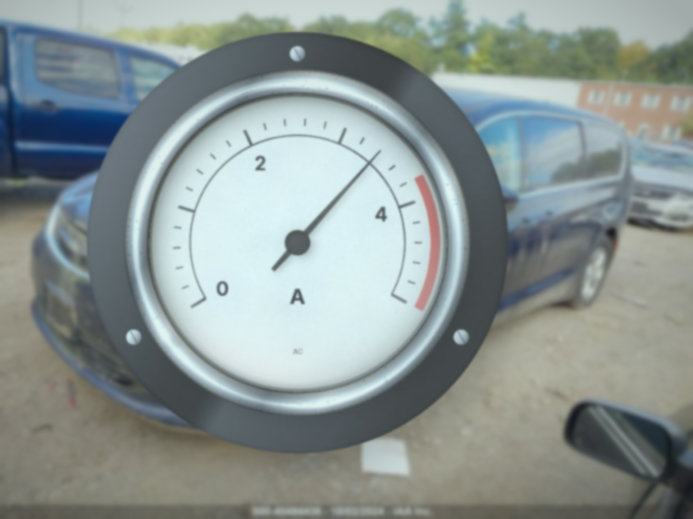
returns 3.4 A
